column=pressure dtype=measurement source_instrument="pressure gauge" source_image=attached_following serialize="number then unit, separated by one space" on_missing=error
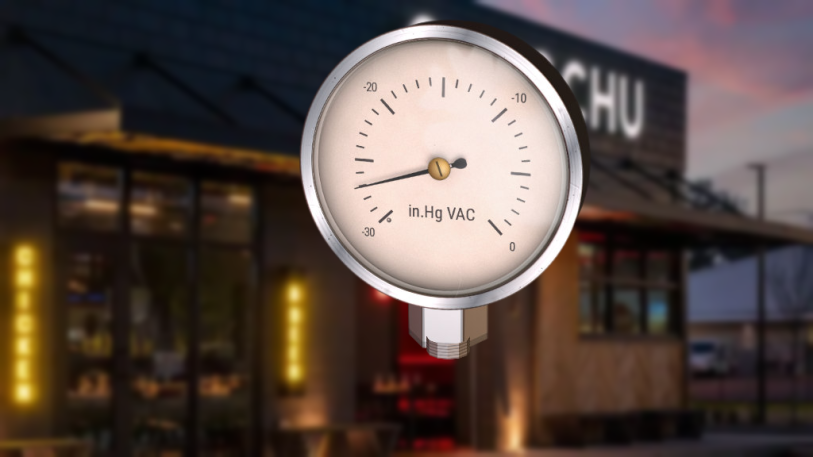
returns -27 inHg
